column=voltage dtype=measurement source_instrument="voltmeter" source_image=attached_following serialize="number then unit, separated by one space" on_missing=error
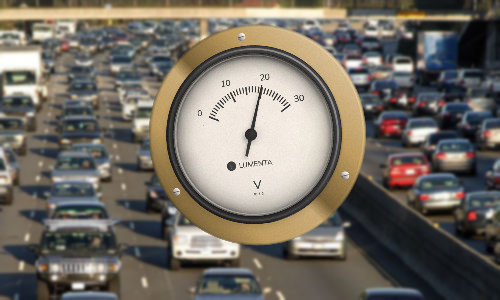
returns 20 V
